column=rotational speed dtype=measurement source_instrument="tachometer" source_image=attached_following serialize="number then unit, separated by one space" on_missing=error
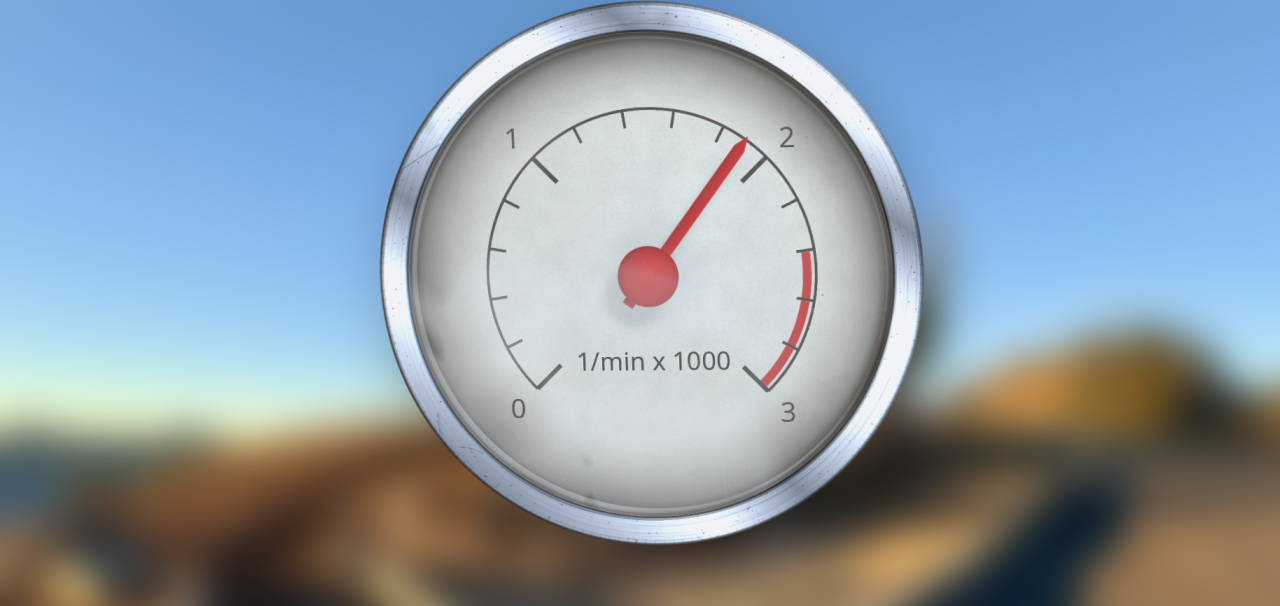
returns 1900 rpm
